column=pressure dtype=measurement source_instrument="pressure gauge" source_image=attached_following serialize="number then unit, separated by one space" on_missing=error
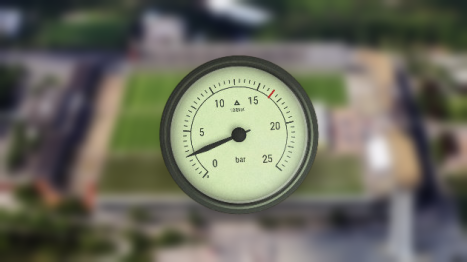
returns 2.5 bar
